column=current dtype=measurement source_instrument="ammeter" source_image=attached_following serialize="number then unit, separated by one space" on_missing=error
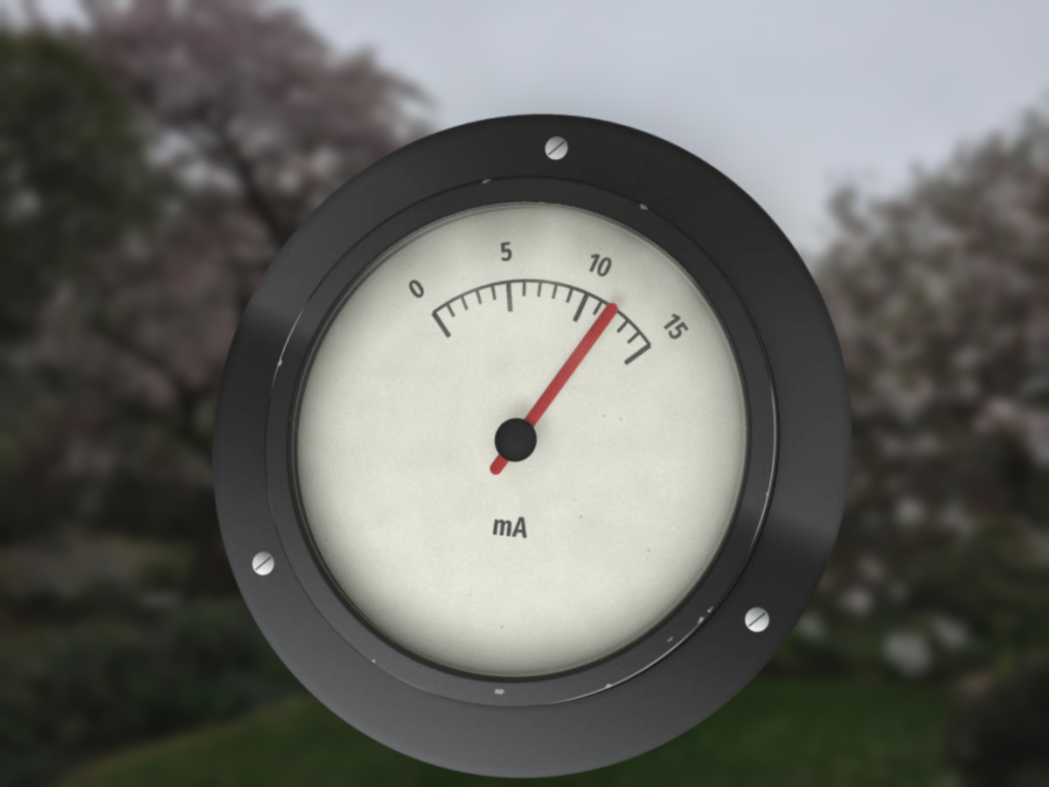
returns 12 mA
